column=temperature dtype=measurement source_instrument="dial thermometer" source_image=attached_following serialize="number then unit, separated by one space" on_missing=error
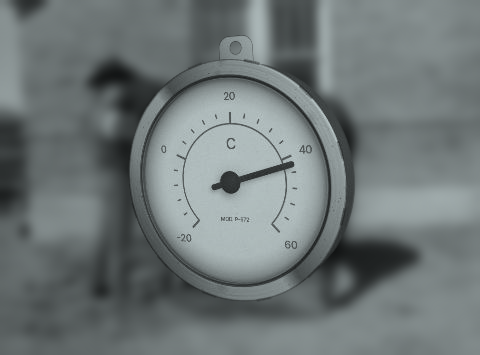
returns 42 °C
